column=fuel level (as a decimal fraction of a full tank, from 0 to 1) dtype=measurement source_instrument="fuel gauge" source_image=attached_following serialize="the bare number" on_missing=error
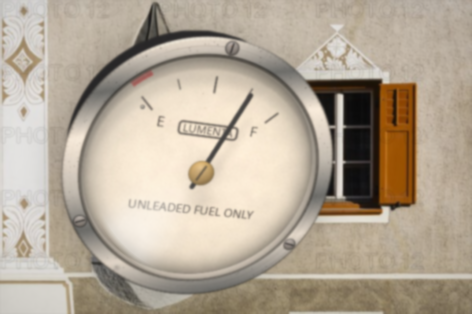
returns 0.75
